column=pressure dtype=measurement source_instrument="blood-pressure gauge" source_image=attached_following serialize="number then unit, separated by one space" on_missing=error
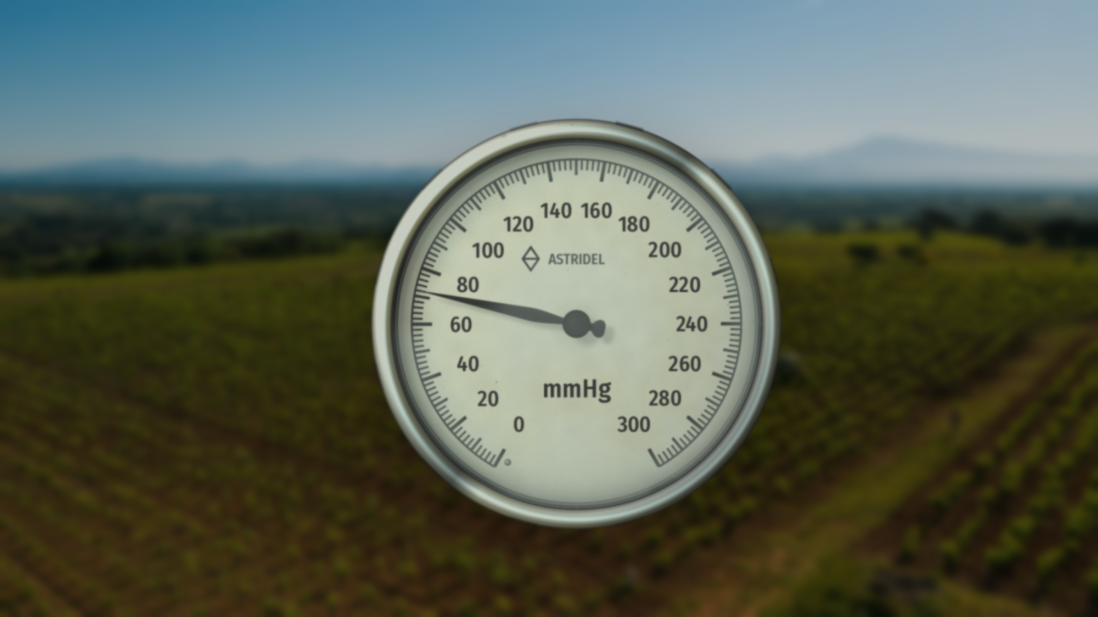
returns 72 mmHg
